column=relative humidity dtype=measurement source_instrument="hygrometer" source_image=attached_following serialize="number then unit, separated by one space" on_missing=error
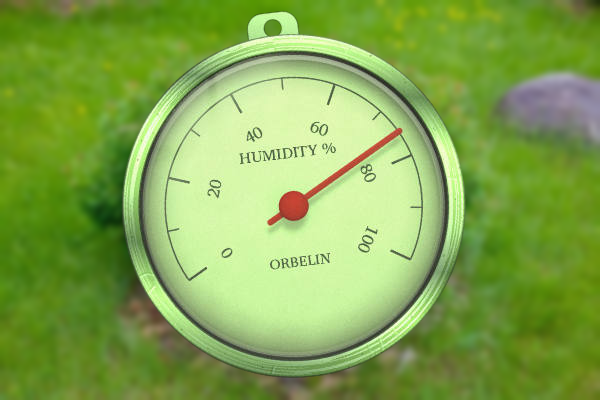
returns 75 %
